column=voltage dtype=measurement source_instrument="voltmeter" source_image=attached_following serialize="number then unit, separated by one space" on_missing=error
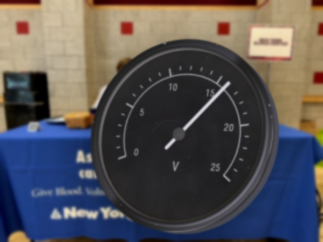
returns 16 V
